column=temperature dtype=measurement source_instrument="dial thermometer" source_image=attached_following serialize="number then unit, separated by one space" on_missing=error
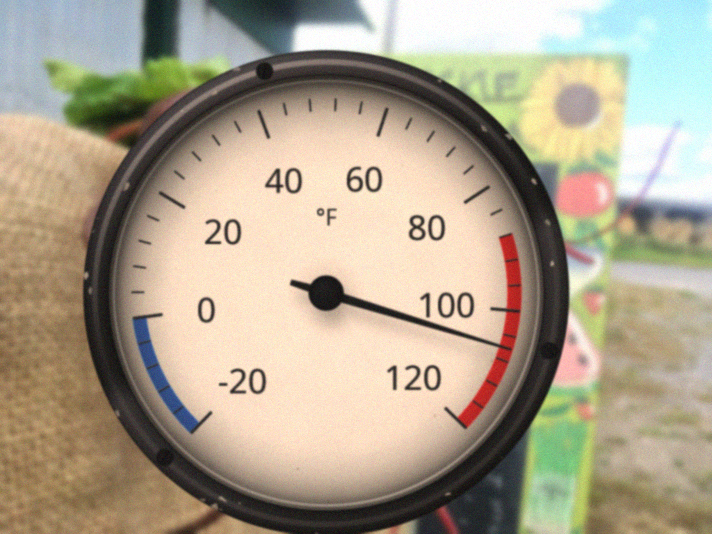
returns 106 °F
